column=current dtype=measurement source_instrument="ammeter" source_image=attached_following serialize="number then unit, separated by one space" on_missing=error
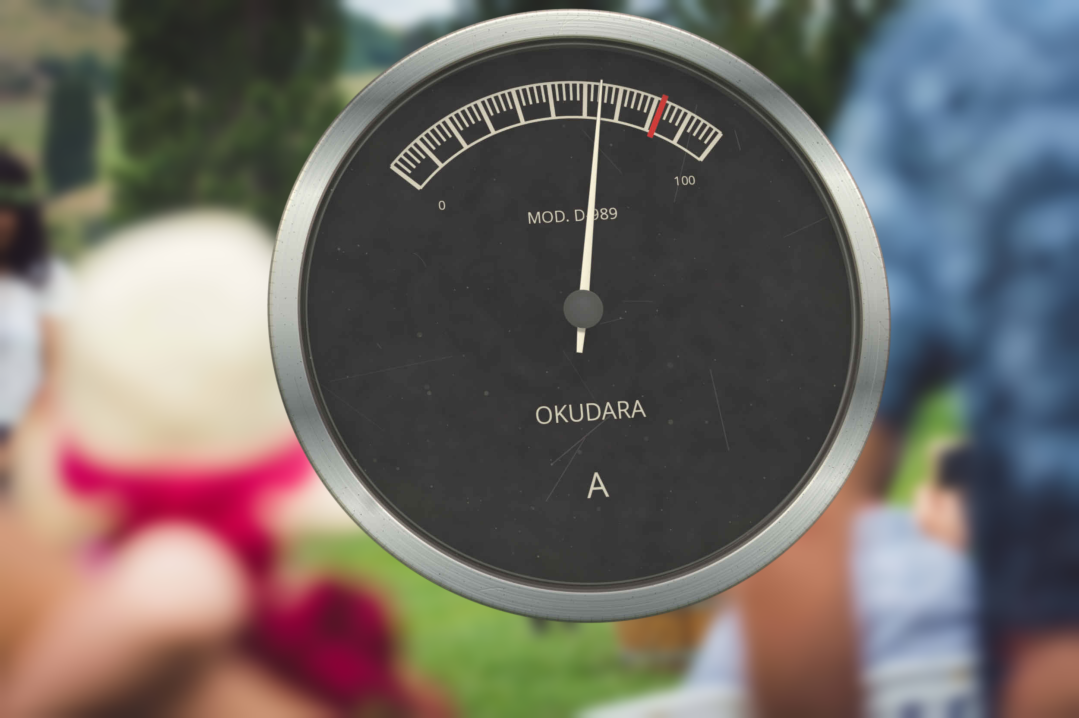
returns 64 A
